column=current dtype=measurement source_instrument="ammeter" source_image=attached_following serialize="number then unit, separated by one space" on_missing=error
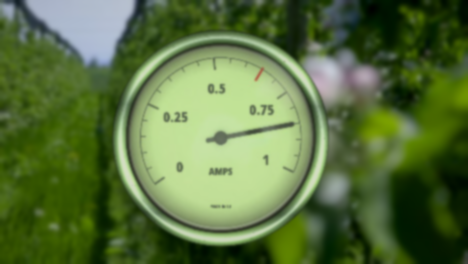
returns 0.85 A
